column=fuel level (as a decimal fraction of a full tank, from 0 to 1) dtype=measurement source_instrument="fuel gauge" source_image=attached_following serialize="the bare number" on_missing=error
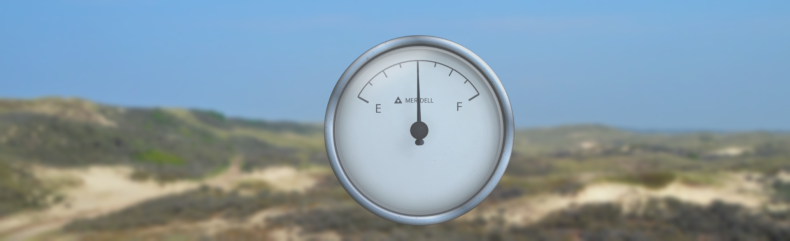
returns 0.5
